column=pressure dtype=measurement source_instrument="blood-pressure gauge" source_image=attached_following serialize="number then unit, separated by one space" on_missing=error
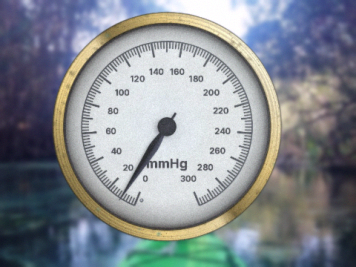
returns 10 mmHg
